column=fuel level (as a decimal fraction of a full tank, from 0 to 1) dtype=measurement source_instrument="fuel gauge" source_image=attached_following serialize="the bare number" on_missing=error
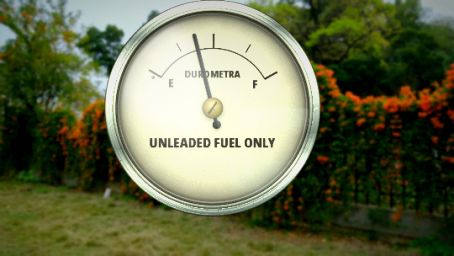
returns 0.375
